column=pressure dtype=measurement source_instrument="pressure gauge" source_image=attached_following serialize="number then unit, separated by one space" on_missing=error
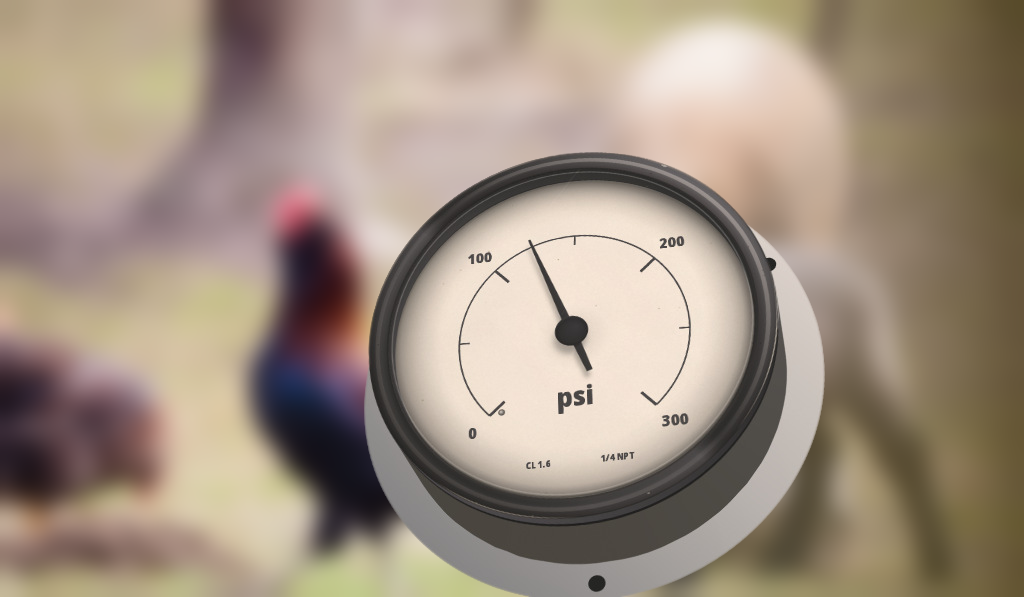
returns 125 psi
